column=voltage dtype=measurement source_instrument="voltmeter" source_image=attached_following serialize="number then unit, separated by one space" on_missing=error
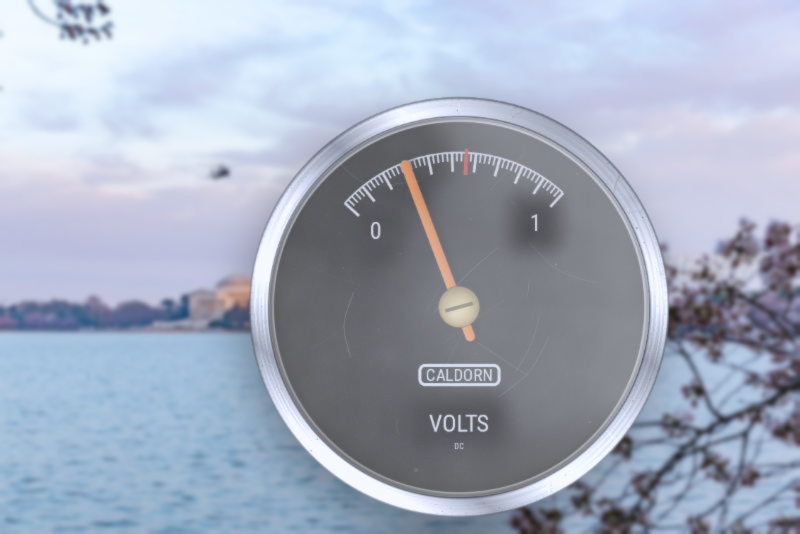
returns 0.3 V
